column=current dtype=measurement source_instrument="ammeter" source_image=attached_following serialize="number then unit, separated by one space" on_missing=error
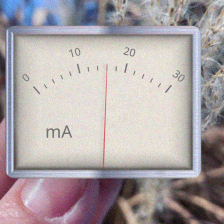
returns 16 mA
